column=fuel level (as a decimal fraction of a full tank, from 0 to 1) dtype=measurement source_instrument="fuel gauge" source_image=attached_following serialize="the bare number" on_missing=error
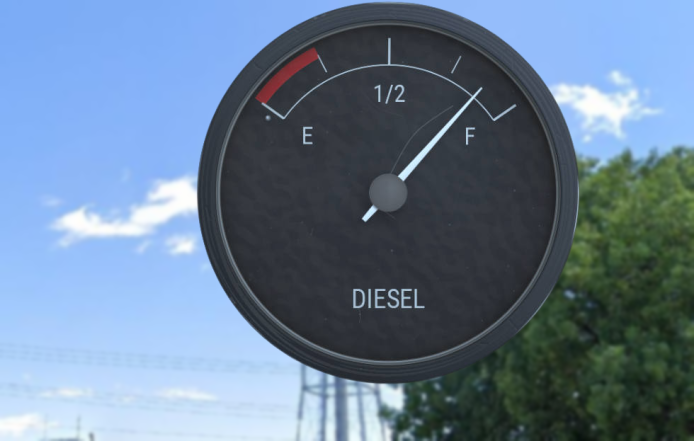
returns 0.875
